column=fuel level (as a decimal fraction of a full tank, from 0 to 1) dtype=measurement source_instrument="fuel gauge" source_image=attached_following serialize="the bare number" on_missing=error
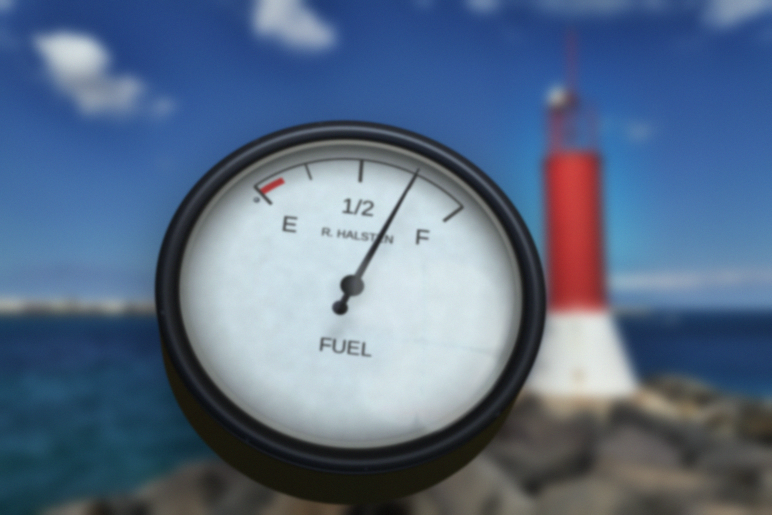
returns 0.75
